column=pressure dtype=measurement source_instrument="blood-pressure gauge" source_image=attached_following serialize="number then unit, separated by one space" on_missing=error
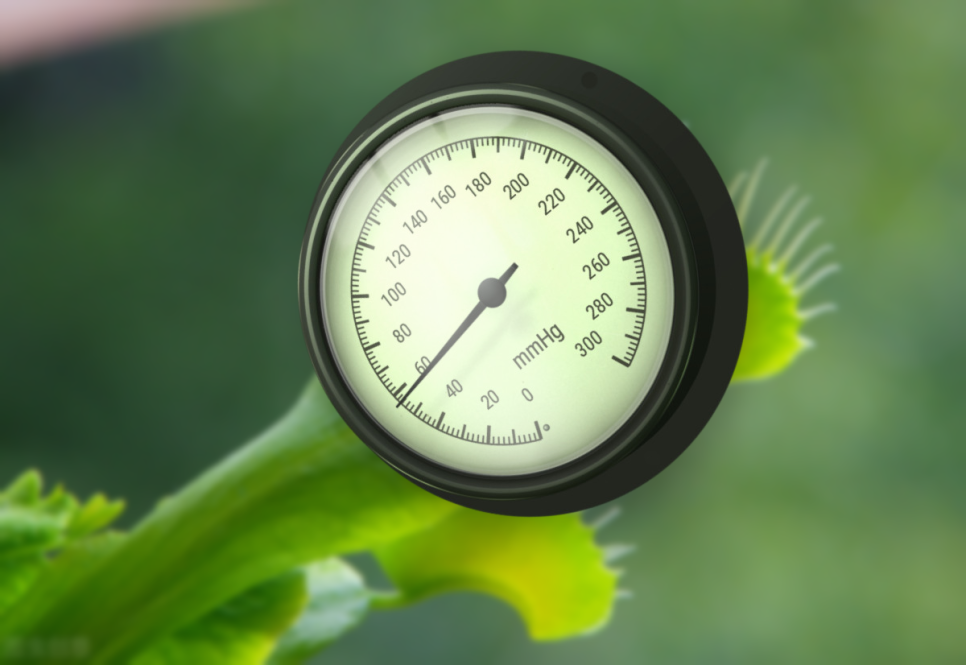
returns 56 mmHg
